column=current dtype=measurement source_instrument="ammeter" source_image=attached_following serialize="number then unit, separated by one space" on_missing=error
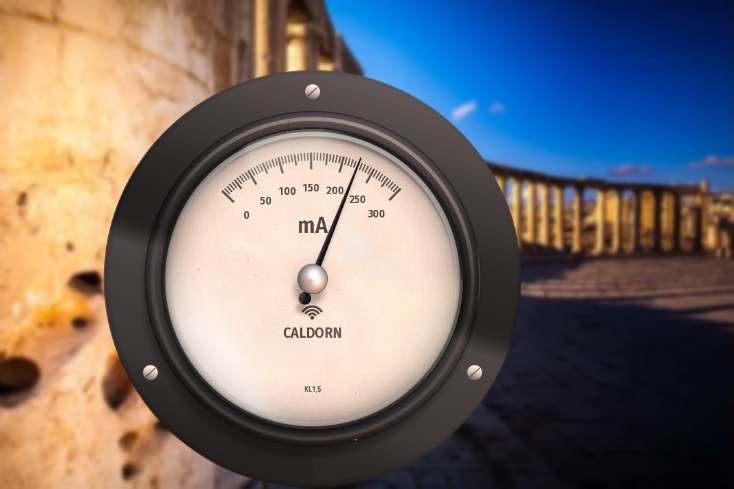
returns 225 mA
